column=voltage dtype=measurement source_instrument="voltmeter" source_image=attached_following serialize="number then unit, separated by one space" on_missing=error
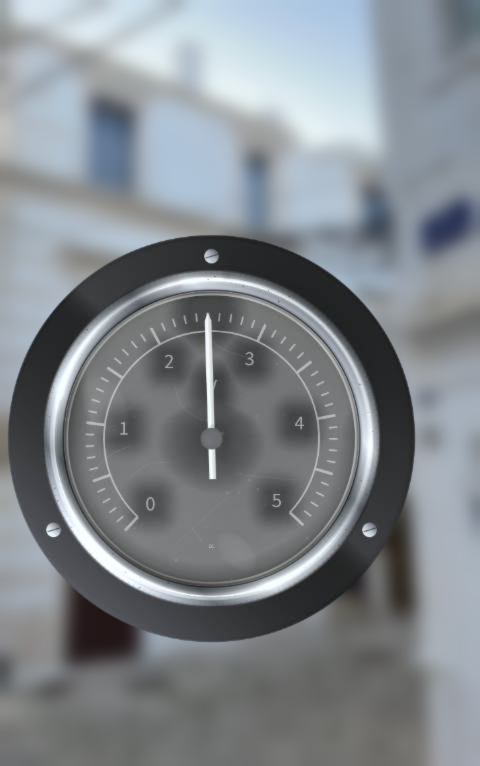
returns 2.5 V
